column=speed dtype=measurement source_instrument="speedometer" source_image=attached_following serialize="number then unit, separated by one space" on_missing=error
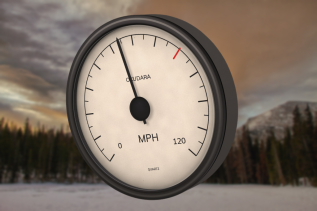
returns 55 mph
